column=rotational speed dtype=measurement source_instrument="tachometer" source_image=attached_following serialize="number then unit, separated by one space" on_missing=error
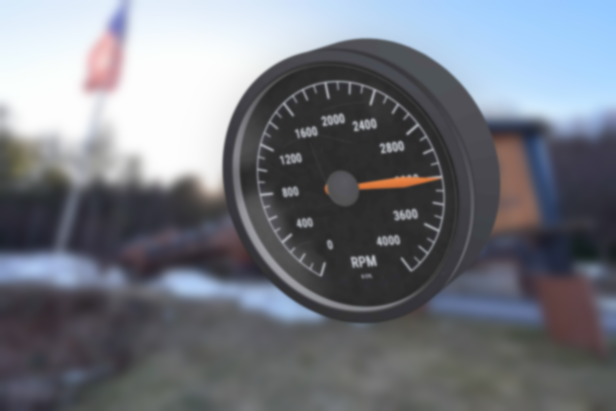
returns 3200 rpm
